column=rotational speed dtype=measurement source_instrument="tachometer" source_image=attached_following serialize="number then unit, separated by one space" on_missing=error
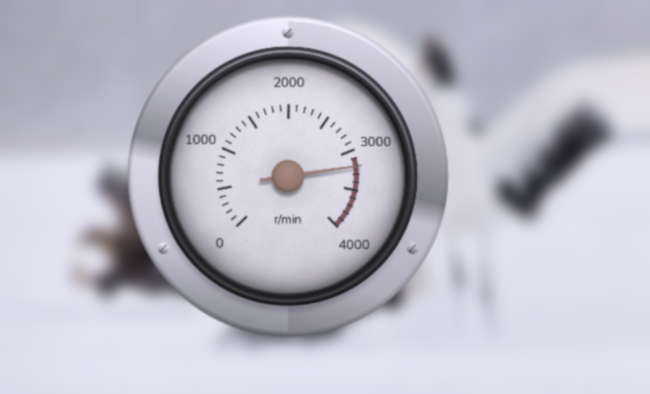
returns 3200 rpm
